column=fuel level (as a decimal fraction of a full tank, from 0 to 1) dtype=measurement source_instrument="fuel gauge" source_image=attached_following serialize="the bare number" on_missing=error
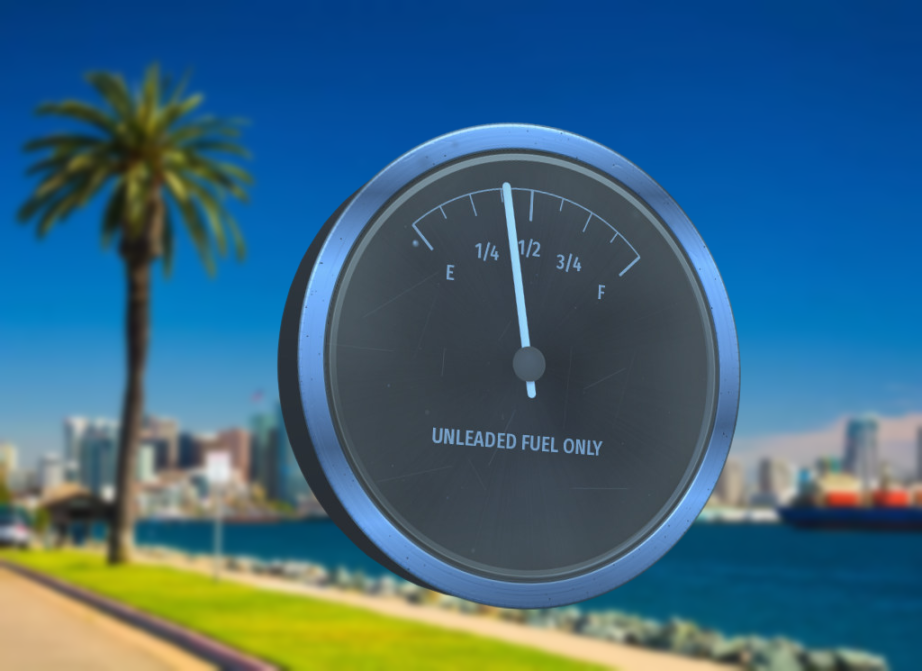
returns 0.375
